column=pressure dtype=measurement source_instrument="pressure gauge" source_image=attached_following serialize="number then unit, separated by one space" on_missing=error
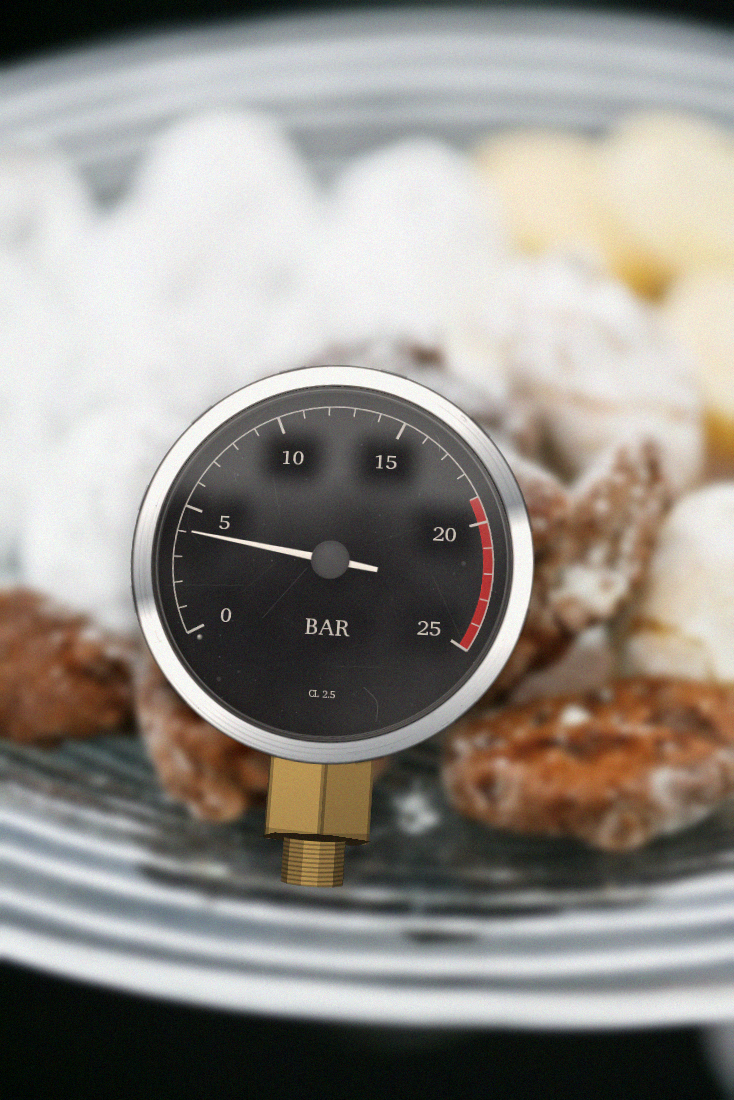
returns 4 bar
